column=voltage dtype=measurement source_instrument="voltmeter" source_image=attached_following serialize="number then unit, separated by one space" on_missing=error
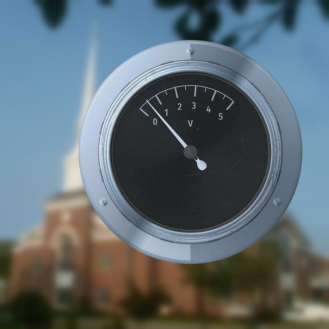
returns 0.5 V
